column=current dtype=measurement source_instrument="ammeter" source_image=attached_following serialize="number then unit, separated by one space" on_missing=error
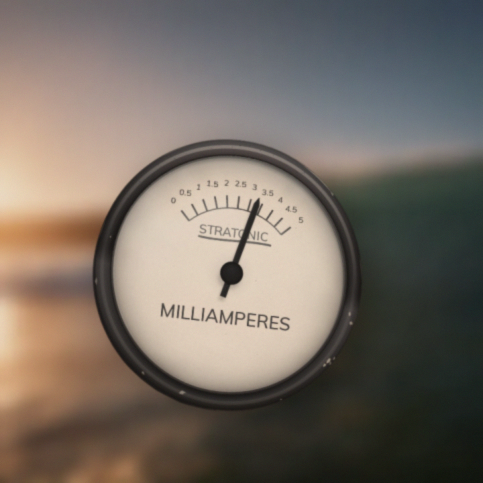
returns 3.25 mA
